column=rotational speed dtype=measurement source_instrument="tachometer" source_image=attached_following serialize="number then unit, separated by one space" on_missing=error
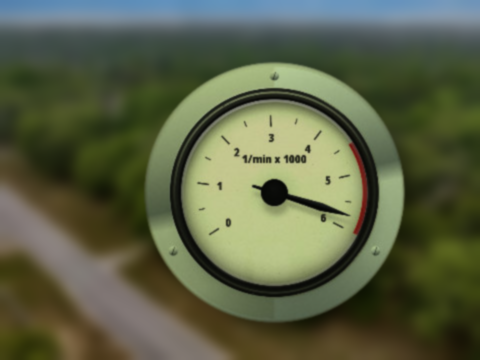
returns 5750 rpm
